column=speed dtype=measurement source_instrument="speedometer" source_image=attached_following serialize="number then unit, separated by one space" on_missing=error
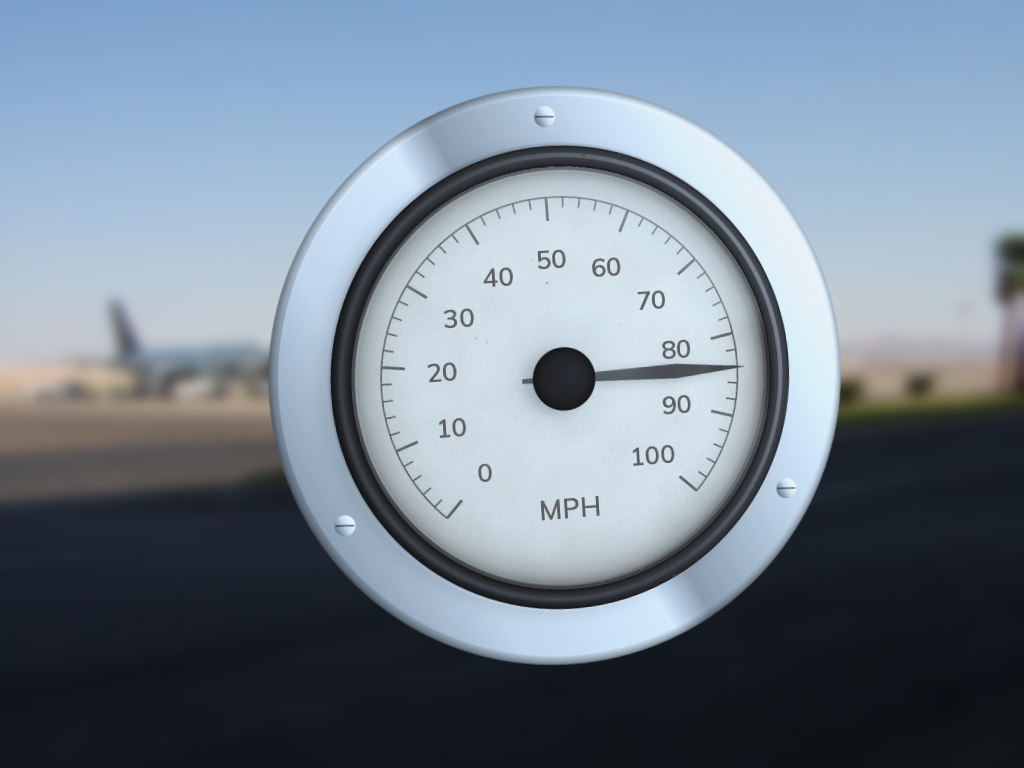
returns 84 mph
